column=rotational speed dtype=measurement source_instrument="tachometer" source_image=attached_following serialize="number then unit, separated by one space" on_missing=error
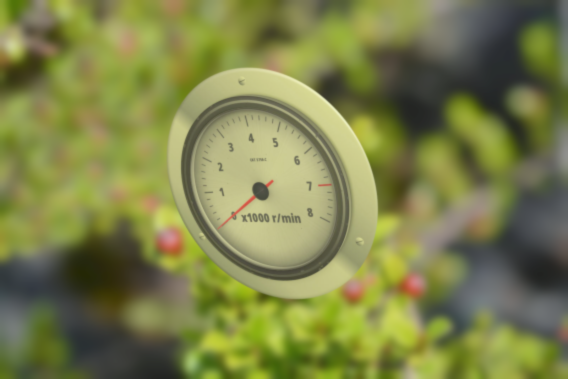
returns 0 rpm
